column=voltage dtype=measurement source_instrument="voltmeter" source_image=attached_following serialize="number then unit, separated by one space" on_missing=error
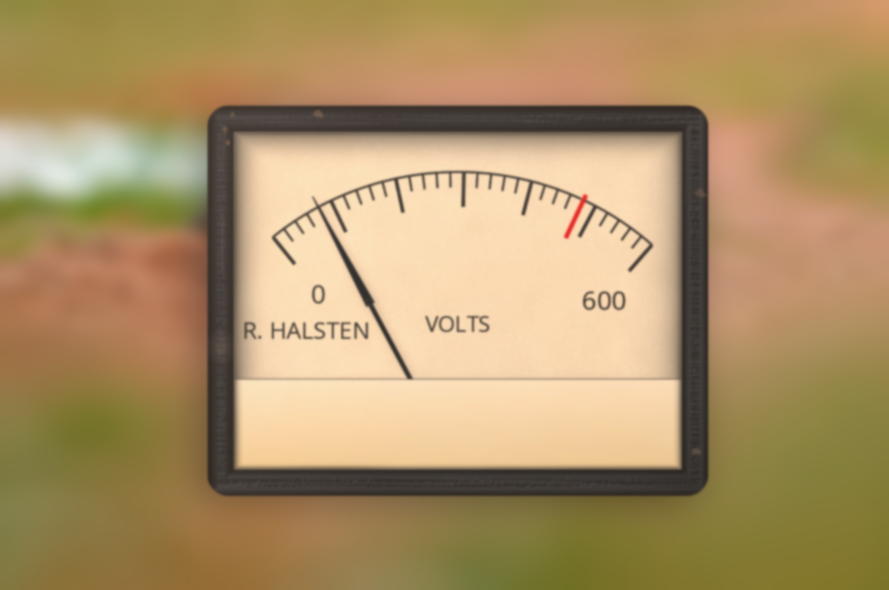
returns 80 V
